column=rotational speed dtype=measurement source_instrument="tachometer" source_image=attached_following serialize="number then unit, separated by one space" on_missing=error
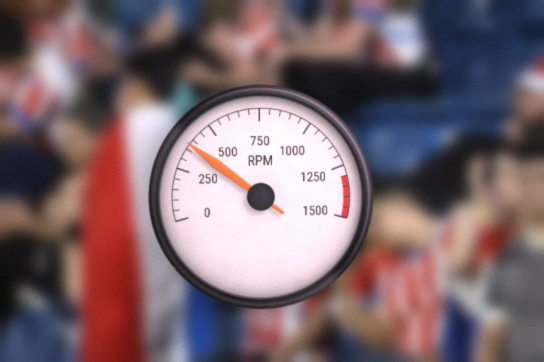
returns 375 rpm
